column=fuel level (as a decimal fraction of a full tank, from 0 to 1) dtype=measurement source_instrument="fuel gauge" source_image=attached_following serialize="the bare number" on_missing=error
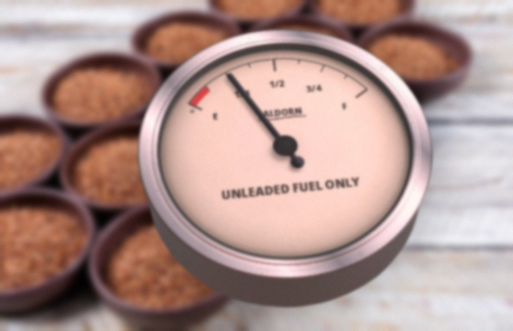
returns 0.25
